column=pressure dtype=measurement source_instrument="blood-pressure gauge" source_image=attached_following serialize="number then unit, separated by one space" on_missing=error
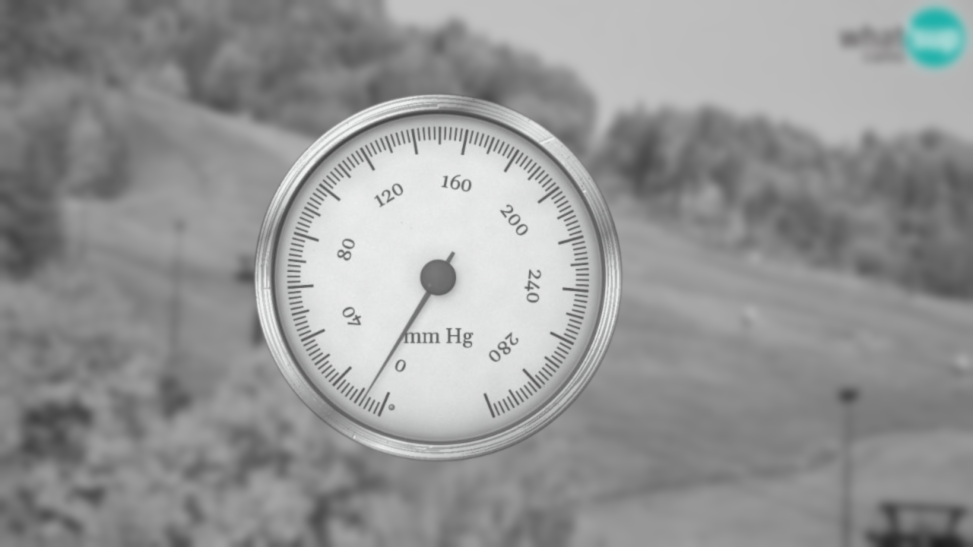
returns 8 mmHg
